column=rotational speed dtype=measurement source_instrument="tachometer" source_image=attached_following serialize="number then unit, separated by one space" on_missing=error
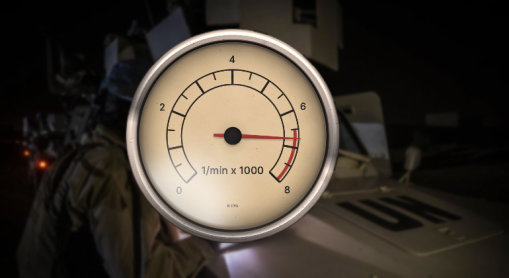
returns 6750 rpm
